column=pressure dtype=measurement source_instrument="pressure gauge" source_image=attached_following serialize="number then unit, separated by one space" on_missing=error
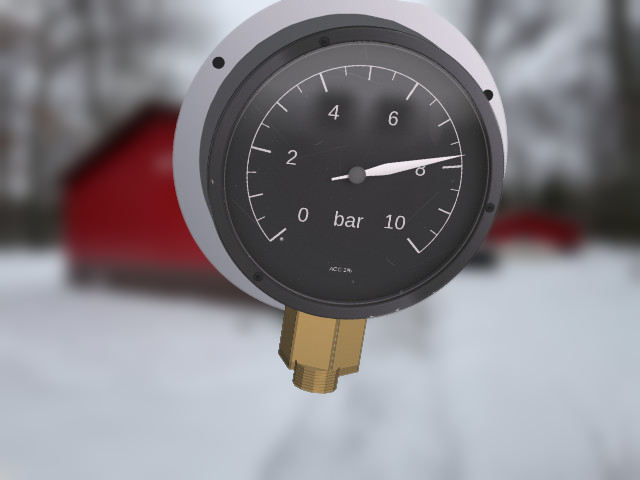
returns 7.75 bar
